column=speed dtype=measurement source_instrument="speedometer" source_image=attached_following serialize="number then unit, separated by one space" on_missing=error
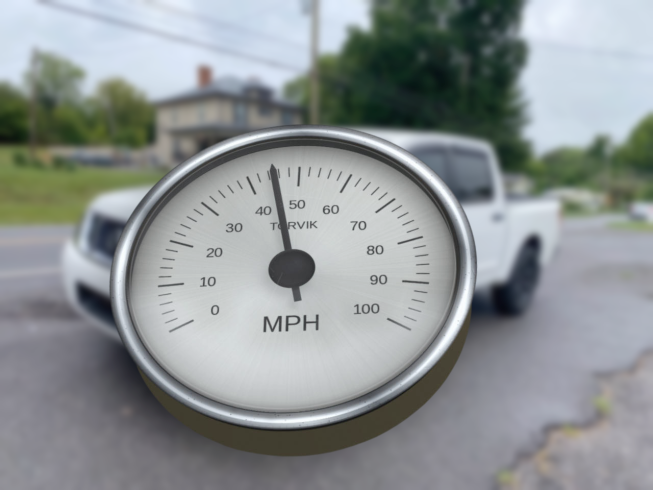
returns 45 mph
